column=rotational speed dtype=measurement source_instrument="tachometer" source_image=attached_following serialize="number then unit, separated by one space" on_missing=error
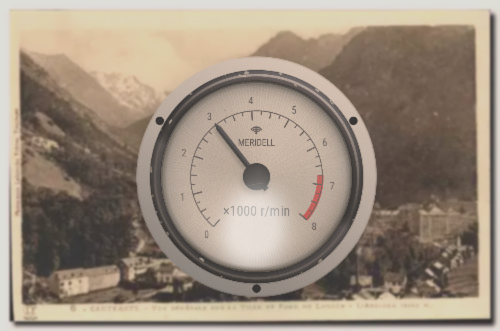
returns 3000 rpm
